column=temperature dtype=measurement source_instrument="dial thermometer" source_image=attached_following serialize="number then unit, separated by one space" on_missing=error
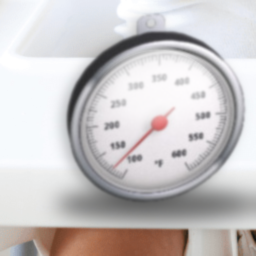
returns 125 °F
